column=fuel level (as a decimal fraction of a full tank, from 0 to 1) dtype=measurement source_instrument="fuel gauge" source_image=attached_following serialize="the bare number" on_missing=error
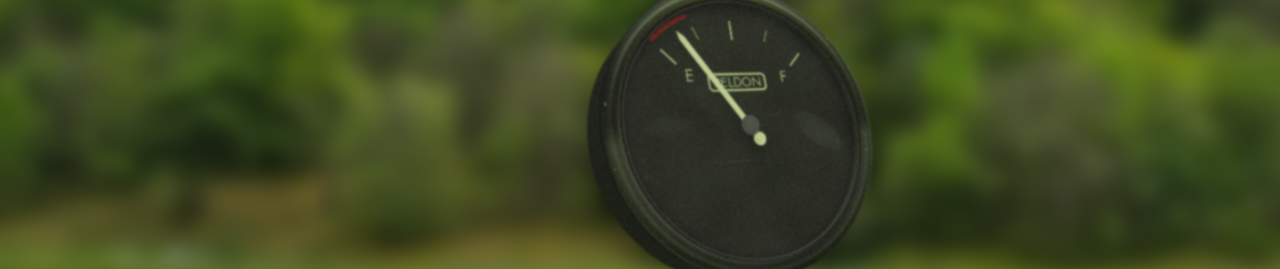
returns 0.125
